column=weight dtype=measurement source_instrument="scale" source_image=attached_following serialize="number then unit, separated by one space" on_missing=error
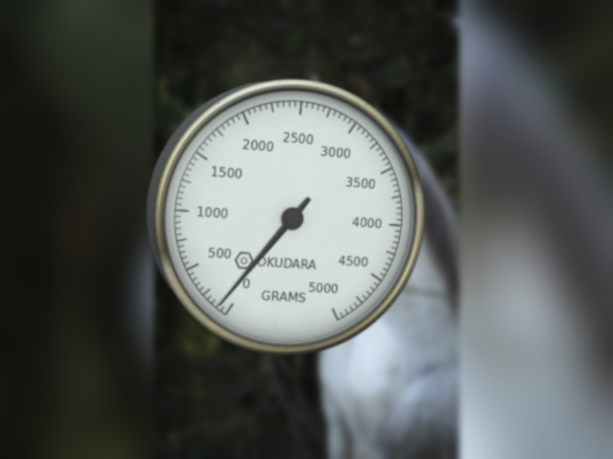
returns 100 g
